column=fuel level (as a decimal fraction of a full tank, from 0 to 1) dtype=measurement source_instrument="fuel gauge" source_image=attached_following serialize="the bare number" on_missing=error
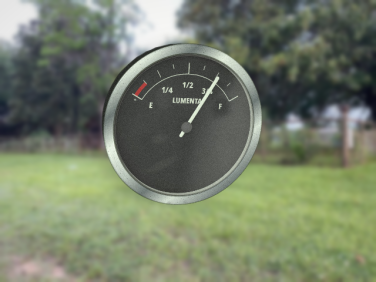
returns 0.75
